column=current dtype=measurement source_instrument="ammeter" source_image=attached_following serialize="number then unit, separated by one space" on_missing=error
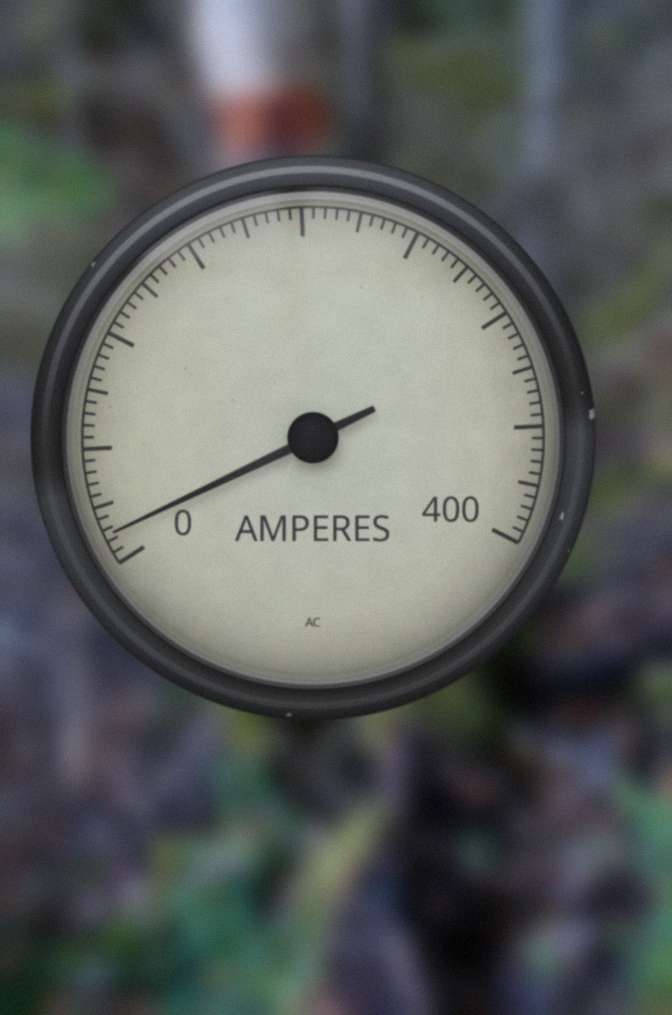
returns 12.5 A
